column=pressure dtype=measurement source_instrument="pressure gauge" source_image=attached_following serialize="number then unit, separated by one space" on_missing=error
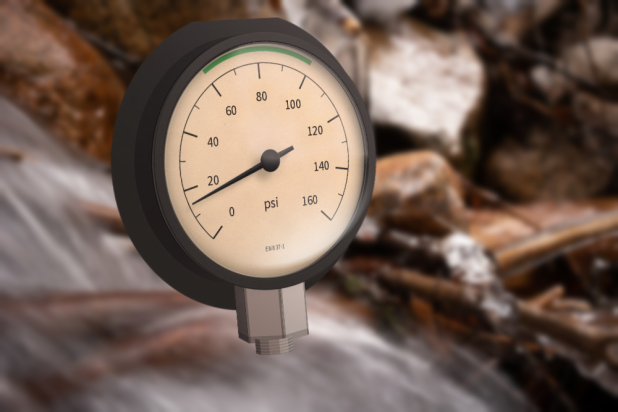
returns 15 psi
